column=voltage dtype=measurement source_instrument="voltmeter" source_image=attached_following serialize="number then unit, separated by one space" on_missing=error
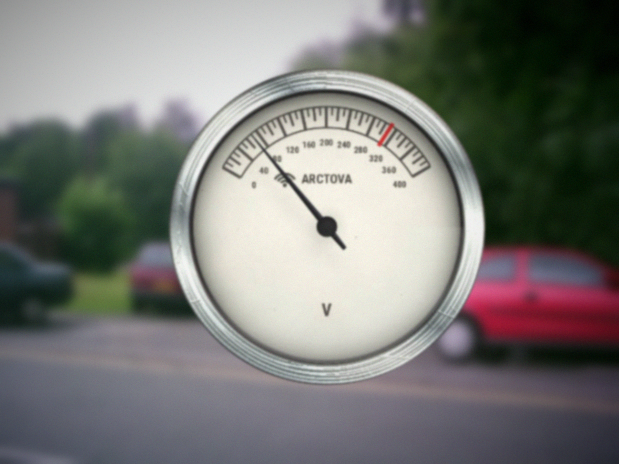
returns 70 V
